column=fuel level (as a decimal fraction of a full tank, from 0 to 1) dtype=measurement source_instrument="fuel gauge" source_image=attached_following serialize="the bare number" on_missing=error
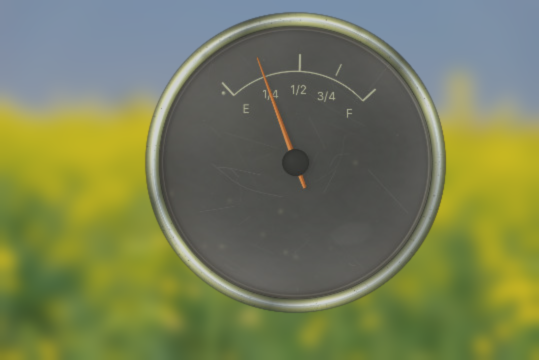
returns 0.25
